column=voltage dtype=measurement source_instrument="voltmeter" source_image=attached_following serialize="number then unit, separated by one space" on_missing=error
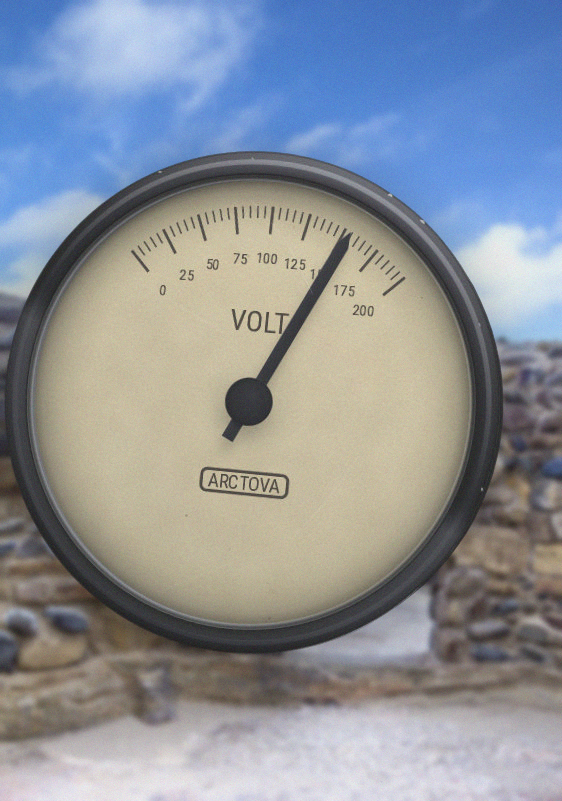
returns 155 V
